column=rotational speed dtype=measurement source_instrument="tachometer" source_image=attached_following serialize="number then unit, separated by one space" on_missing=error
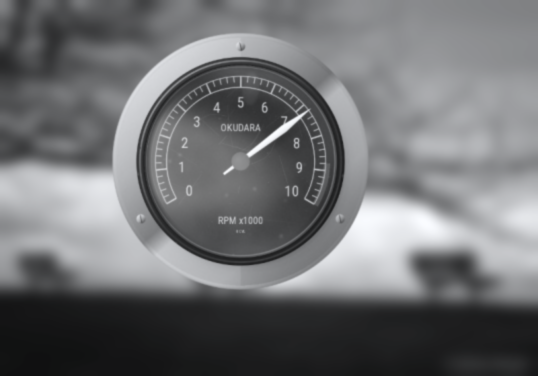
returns 7200 rpm
